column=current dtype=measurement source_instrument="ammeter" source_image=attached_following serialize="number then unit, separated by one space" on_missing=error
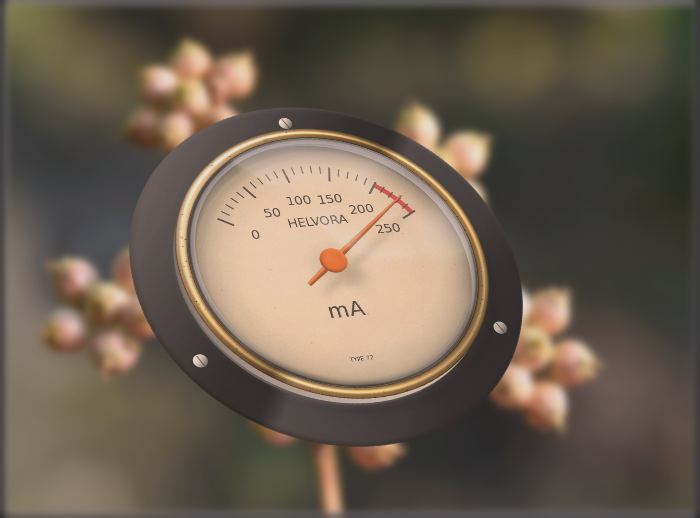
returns 230 mA
